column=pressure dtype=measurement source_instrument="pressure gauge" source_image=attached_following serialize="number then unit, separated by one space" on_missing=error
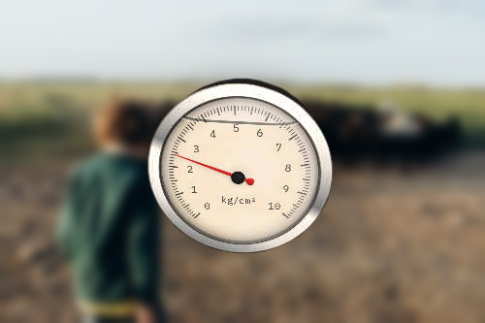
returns 2.5 kg/cm²
